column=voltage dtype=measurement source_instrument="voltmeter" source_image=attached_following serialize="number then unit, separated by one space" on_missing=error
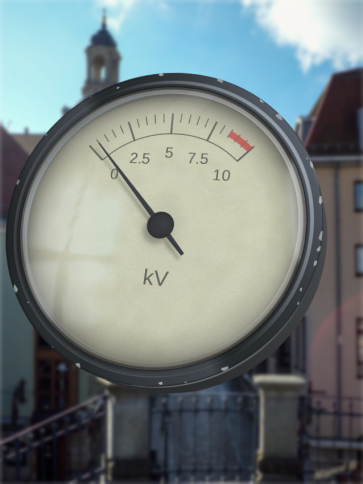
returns 0.5 kV
